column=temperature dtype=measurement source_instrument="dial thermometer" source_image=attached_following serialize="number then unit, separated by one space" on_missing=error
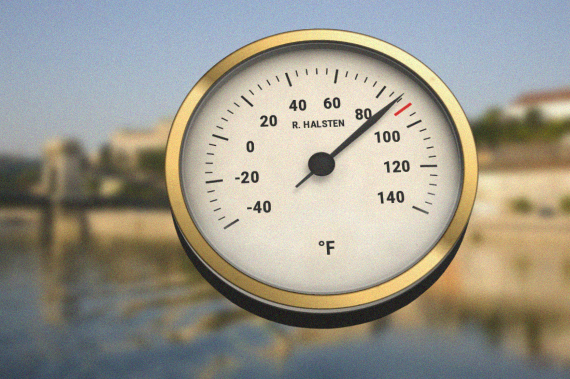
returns 88 °F
